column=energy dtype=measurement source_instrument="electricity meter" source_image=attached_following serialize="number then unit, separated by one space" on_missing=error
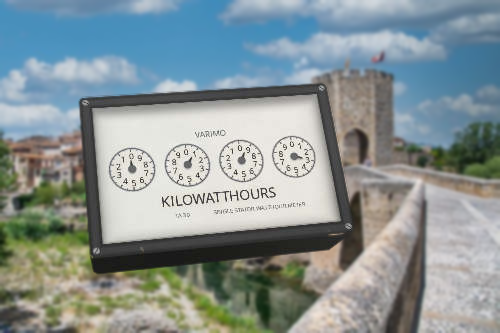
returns 93 kWh
